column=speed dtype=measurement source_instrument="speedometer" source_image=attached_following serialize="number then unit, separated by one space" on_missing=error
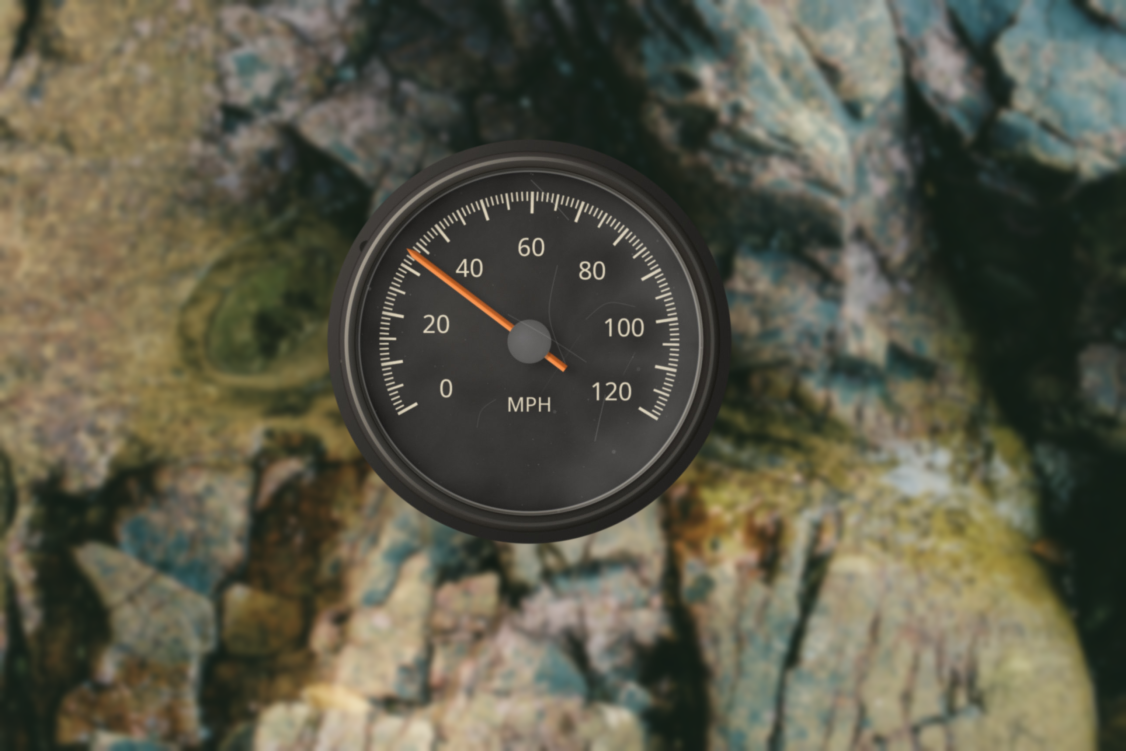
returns 33 mph
